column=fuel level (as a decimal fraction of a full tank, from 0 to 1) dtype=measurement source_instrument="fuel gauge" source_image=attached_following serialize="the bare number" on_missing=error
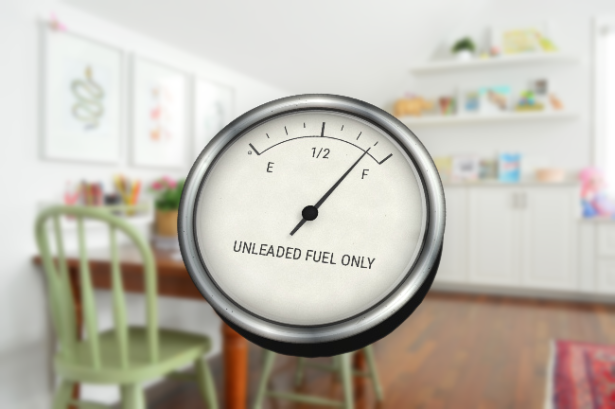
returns 0.875
